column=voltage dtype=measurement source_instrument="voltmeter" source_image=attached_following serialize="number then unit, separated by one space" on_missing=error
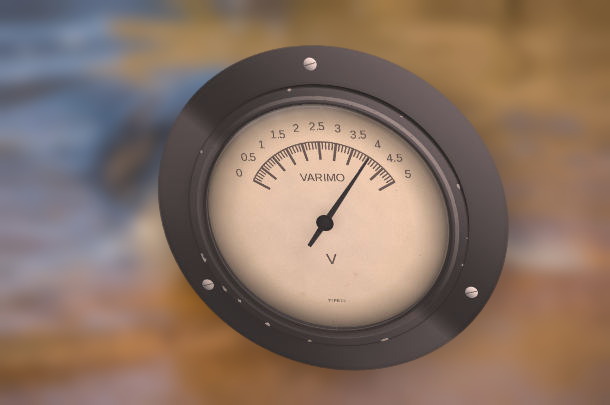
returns 4 V
